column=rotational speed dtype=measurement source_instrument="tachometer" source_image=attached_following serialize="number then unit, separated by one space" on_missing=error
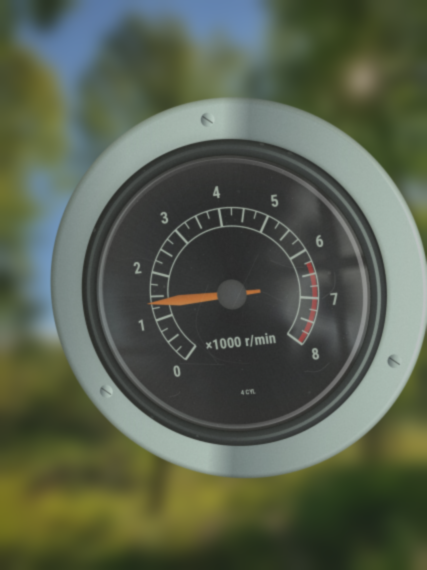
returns 1375 rpm
